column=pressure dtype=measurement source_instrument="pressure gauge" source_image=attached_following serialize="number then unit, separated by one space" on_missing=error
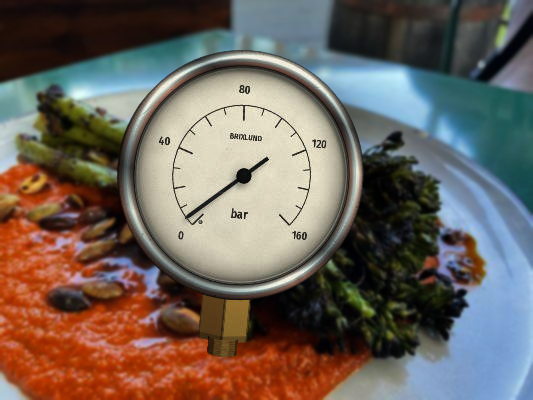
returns 5 bar
